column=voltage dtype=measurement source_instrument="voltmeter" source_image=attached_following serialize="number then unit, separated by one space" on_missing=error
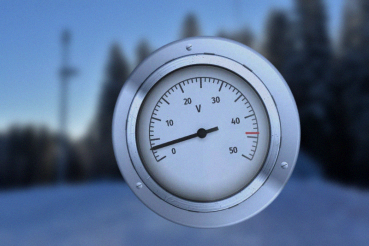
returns 3 V
